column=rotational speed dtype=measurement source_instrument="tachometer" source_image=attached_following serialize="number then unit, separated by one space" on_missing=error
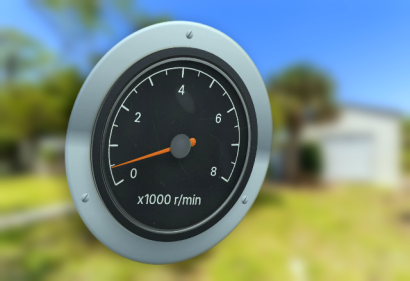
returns 500 rpm
